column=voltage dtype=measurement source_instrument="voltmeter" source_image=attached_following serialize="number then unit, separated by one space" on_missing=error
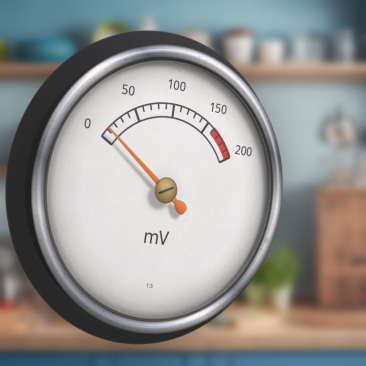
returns 10 mV
